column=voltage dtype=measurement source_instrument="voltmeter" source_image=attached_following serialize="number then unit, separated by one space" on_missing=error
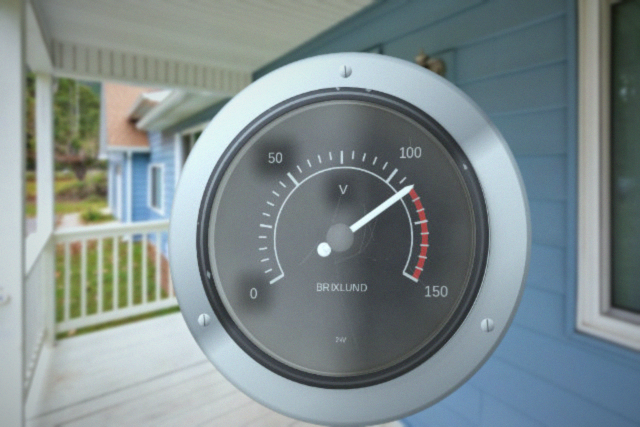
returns 110 V
